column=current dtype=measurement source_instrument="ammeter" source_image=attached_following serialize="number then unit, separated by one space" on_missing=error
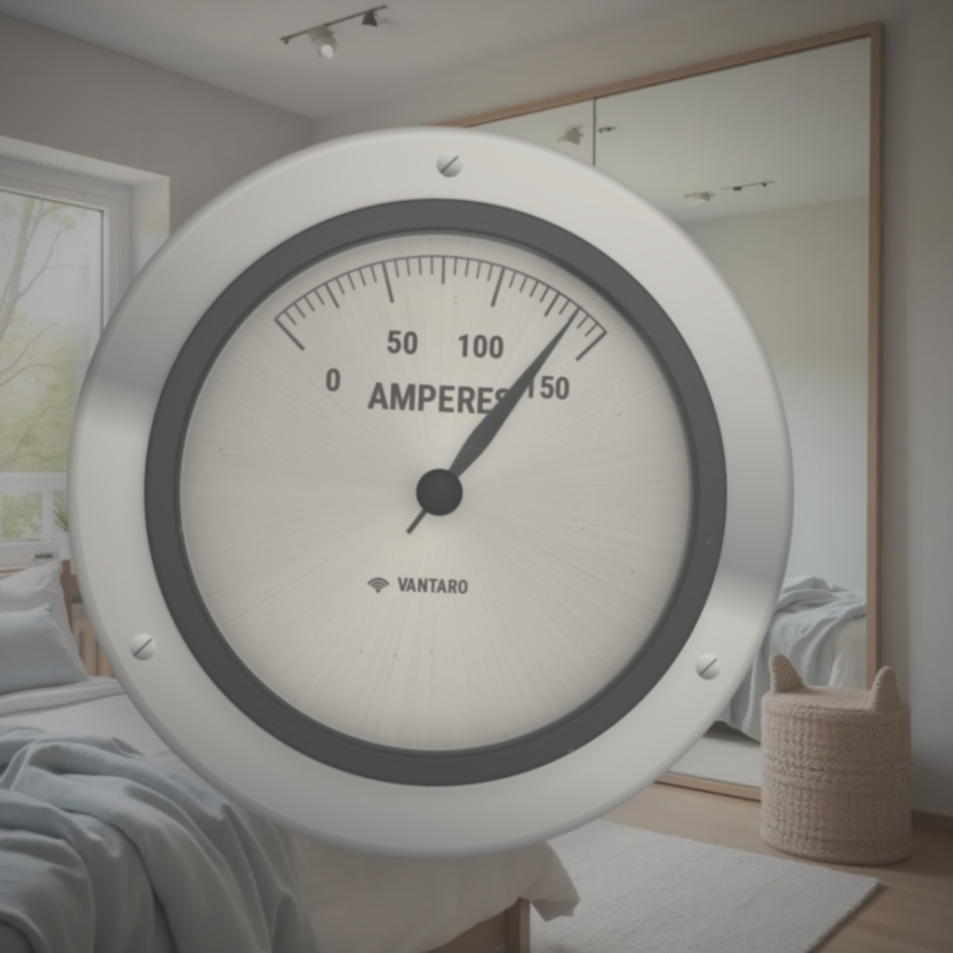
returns 135 A
